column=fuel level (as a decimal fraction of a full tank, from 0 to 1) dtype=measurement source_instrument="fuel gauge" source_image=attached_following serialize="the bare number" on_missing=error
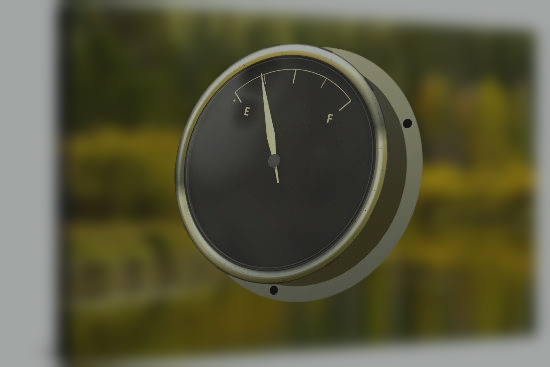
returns 0.25
